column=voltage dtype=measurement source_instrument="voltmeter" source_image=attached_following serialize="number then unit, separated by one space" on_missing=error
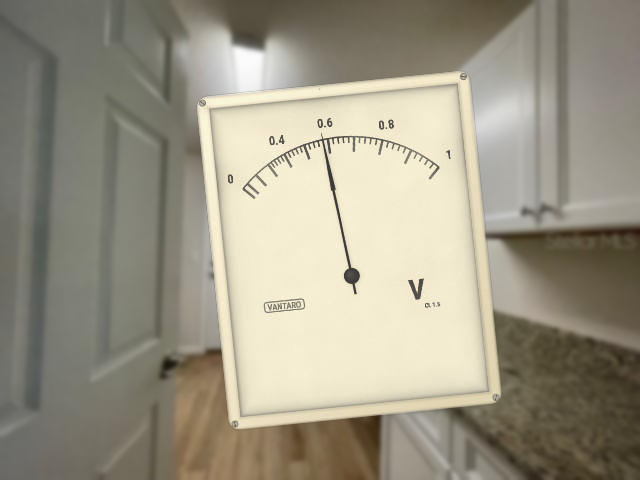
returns 0.58 V
